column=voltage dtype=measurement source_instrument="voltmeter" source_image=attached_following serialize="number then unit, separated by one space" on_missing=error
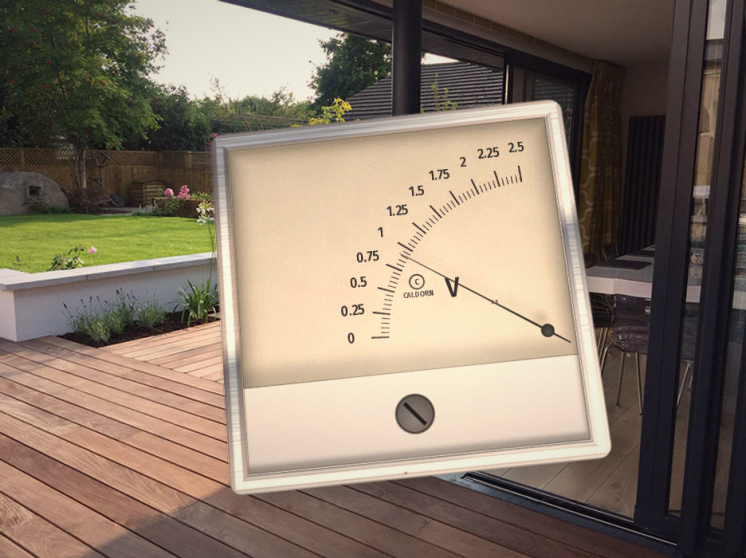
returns 0.9 V
